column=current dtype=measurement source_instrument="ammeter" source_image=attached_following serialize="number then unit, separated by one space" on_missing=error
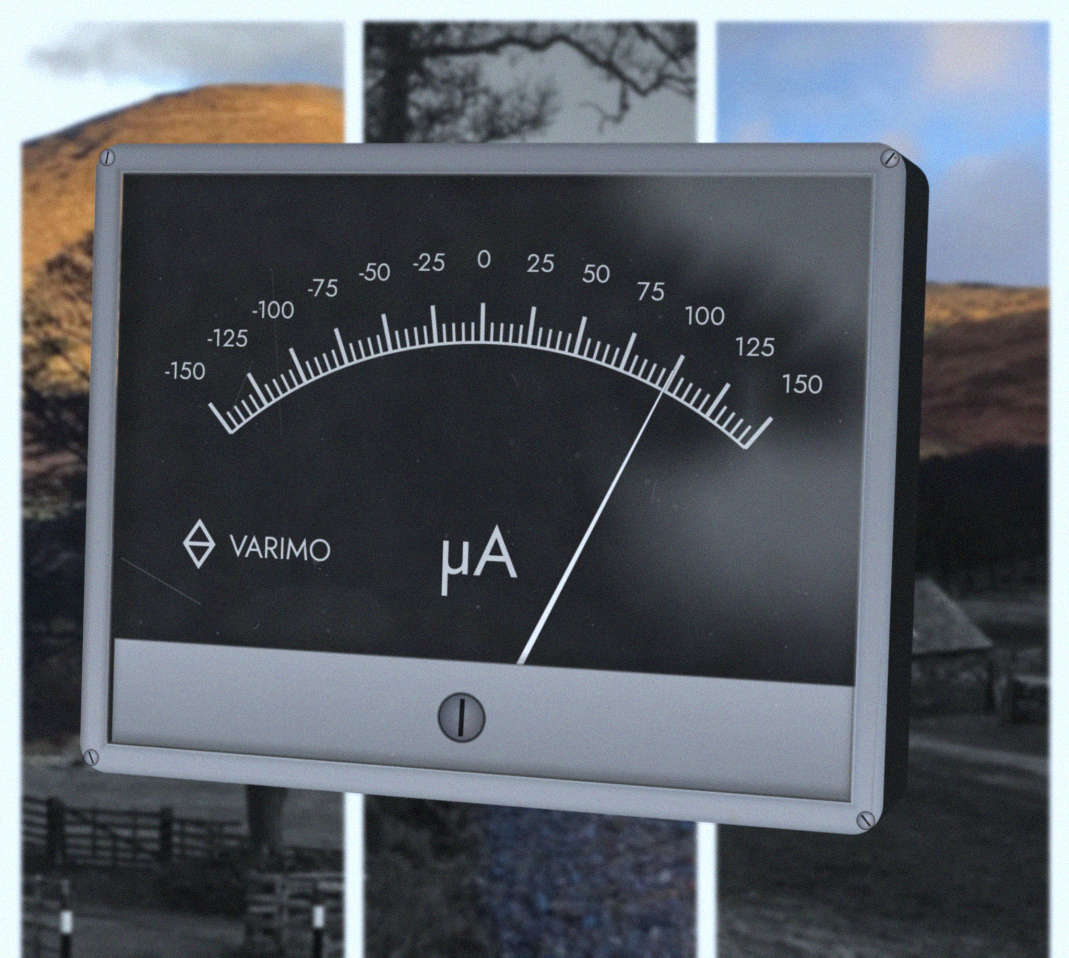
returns 100 µA
